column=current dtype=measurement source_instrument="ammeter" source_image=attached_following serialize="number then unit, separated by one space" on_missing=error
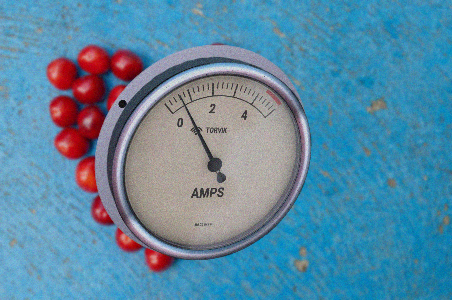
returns 0.6 A
